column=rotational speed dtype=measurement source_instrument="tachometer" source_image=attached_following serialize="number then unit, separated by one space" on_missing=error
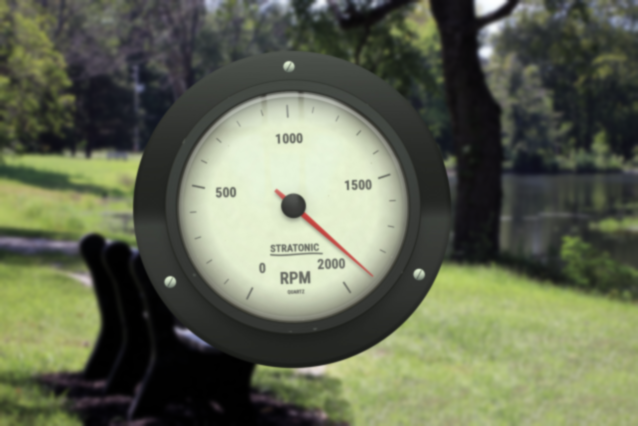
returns 1900 rpm
